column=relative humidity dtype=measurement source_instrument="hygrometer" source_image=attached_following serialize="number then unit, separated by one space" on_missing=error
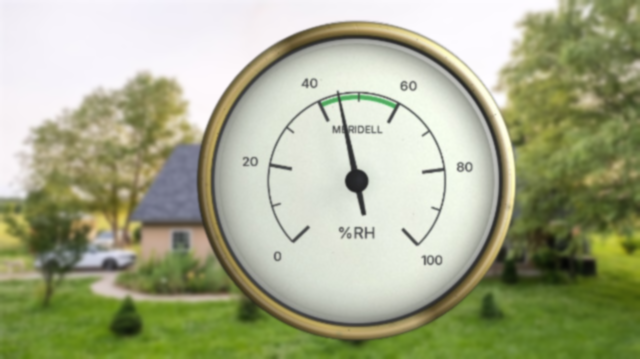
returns 45 %
